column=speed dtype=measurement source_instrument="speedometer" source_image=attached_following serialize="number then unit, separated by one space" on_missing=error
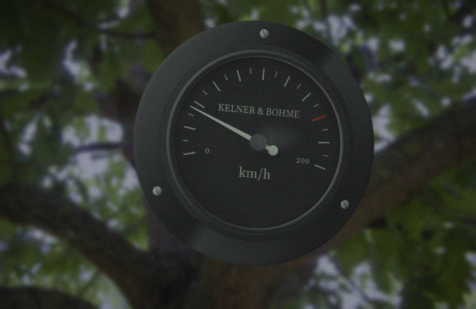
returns 35 km/h
